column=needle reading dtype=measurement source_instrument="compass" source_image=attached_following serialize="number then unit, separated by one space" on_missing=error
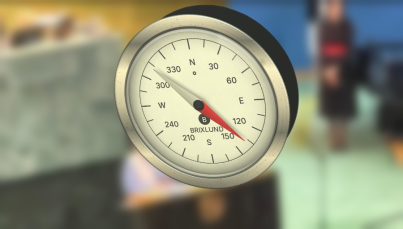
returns 135 °
